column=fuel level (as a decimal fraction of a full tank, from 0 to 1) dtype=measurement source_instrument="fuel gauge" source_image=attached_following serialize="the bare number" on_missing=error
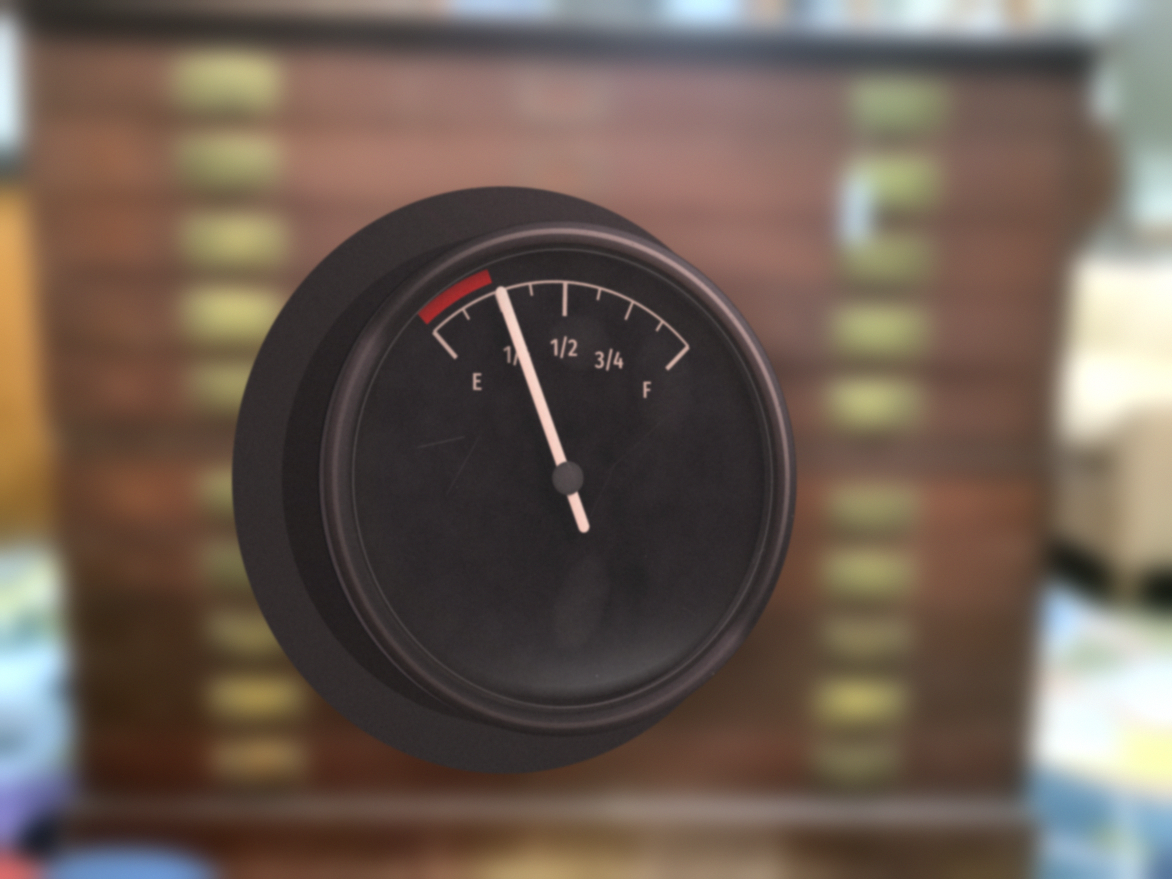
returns 0.25
